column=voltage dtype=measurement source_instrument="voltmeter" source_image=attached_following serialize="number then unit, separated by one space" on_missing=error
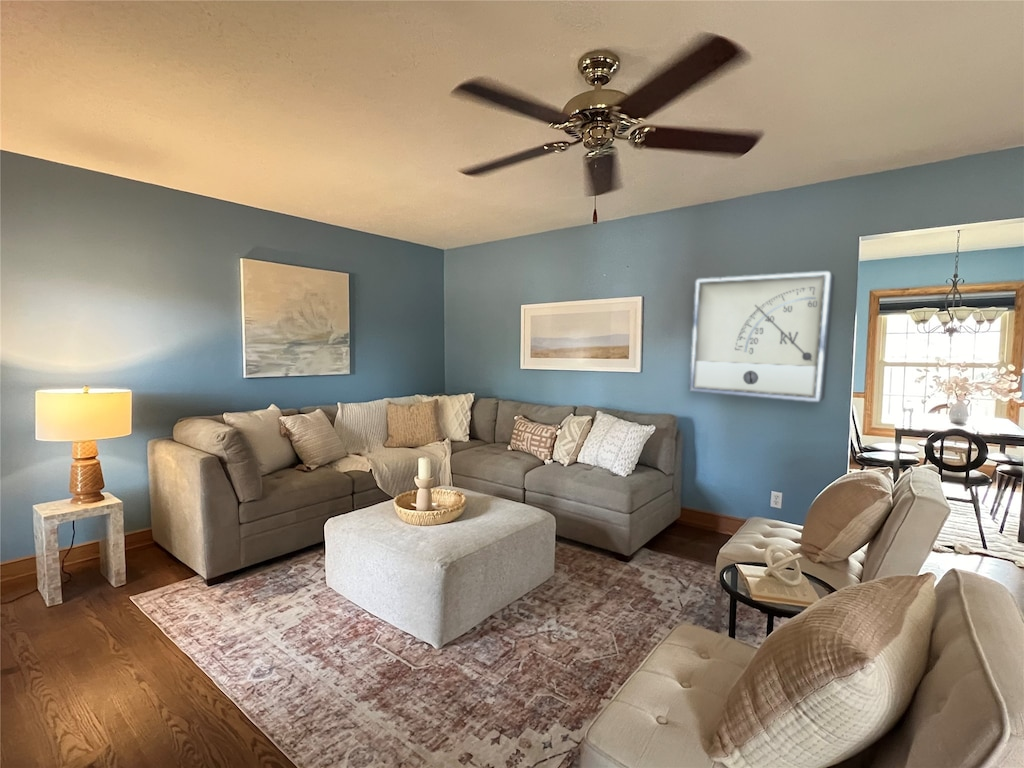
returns 40 kV
